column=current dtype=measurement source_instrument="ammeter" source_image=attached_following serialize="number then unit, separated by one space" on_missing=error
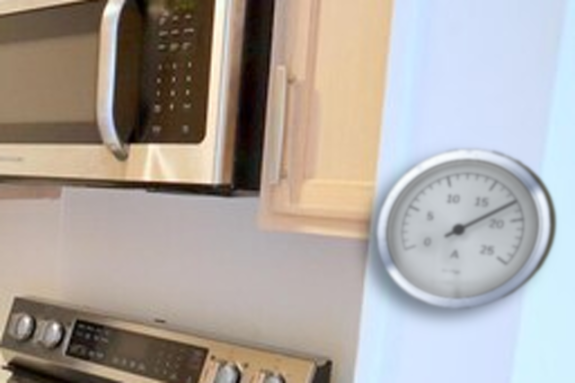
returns 18 A
